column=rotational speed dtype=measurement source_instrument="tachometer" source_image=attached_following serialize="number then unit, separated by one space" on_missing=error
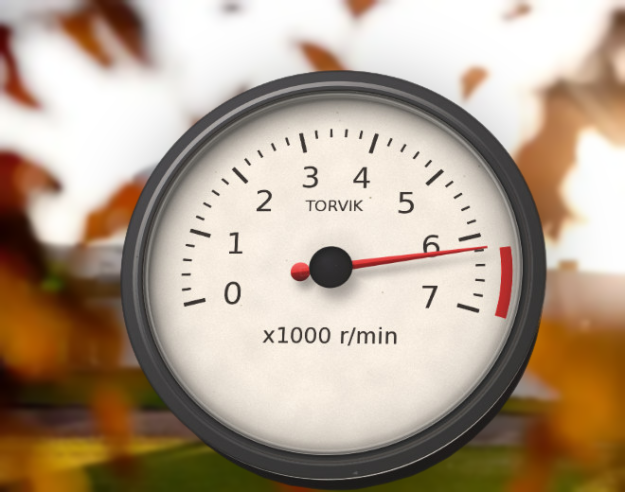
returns 6200 rpm
